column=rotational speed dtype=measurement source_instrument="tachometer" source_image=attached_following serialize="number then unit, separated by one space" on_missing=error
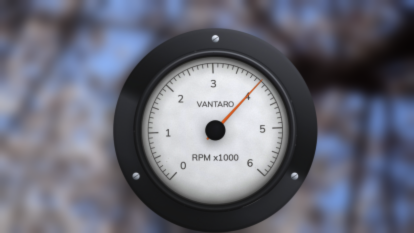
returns 4000 rpm
